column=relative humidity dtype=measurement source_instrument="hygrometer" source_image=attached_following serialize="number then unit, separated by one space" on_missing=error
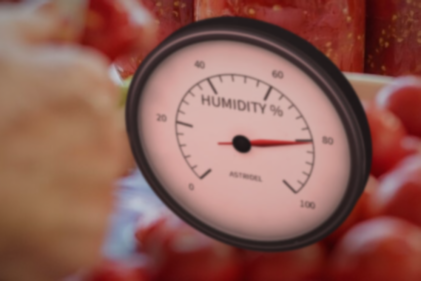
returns 80 %
